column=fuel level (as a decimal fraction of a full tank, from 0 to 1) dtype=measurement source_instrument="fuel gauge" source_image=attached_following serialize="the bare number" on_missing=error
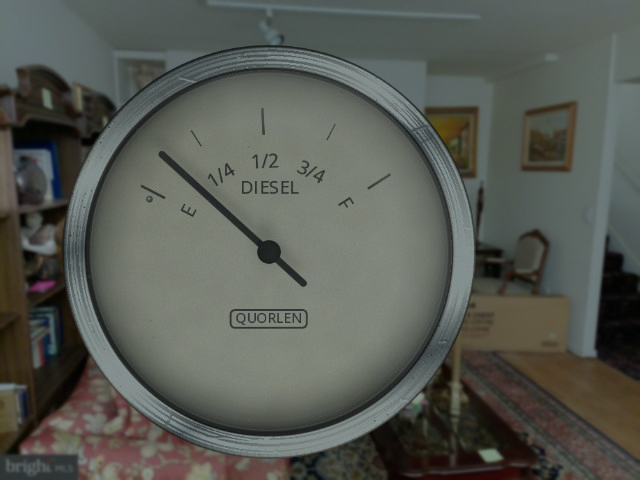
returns 0.125
